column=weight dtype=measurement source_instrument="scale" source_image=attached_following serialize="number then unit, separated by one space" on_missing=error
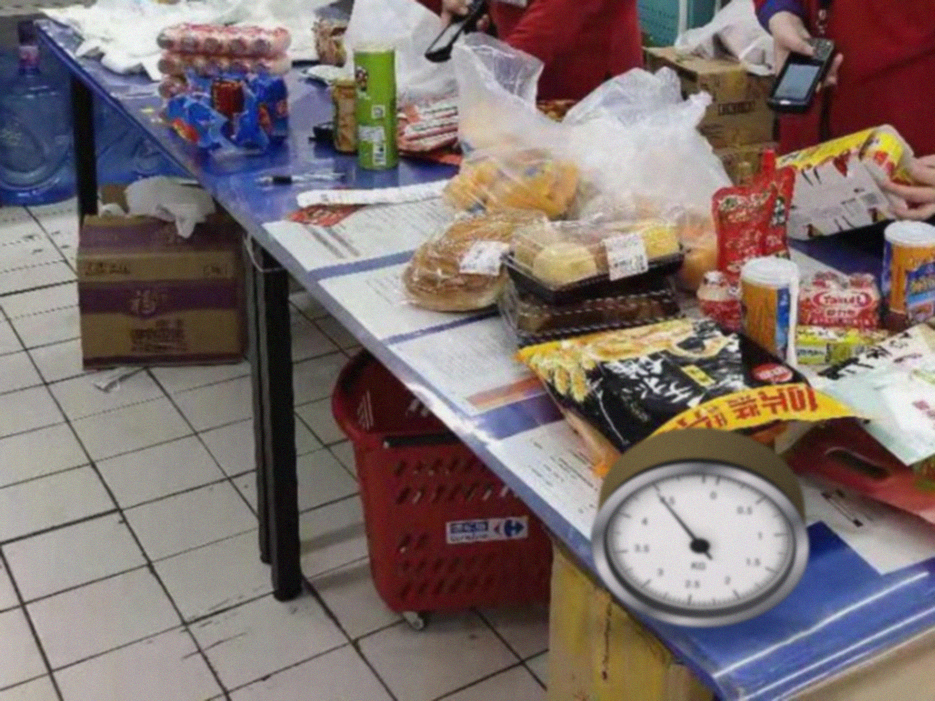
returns 4.5 kg
